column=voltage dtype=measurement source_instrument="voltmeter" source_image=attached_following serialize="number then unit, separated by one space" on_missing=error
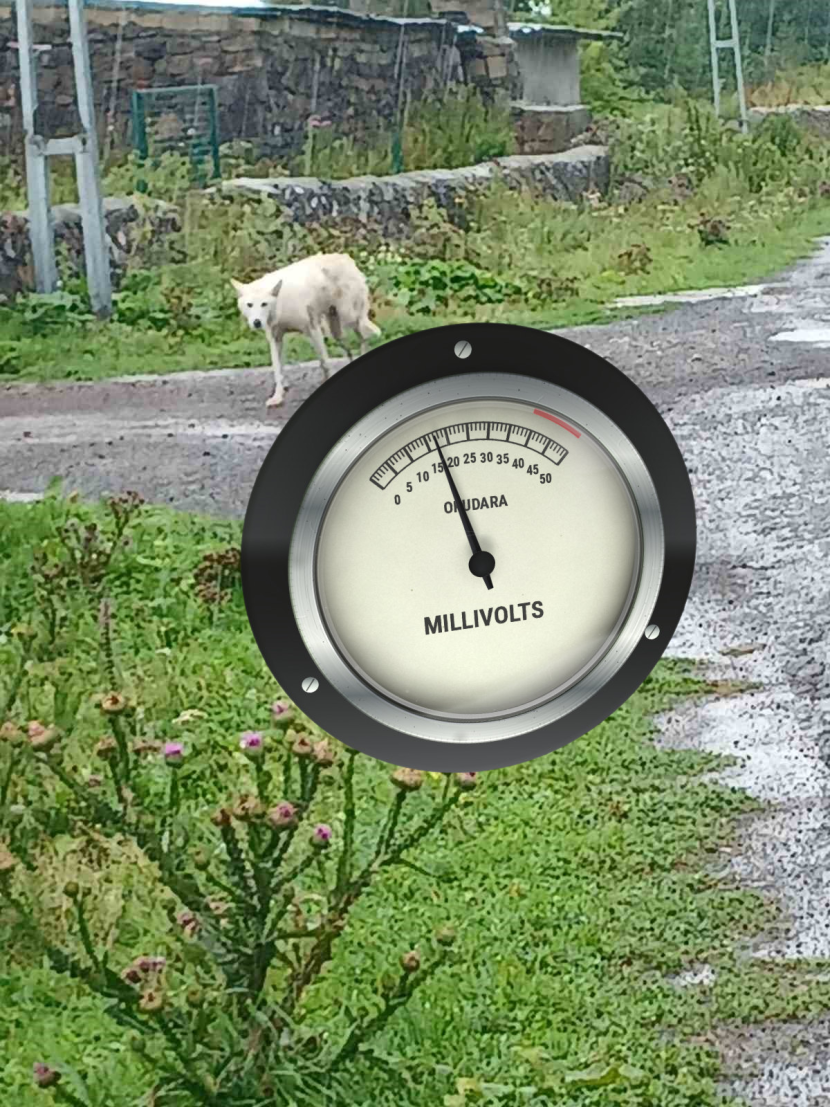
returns 17 mV
